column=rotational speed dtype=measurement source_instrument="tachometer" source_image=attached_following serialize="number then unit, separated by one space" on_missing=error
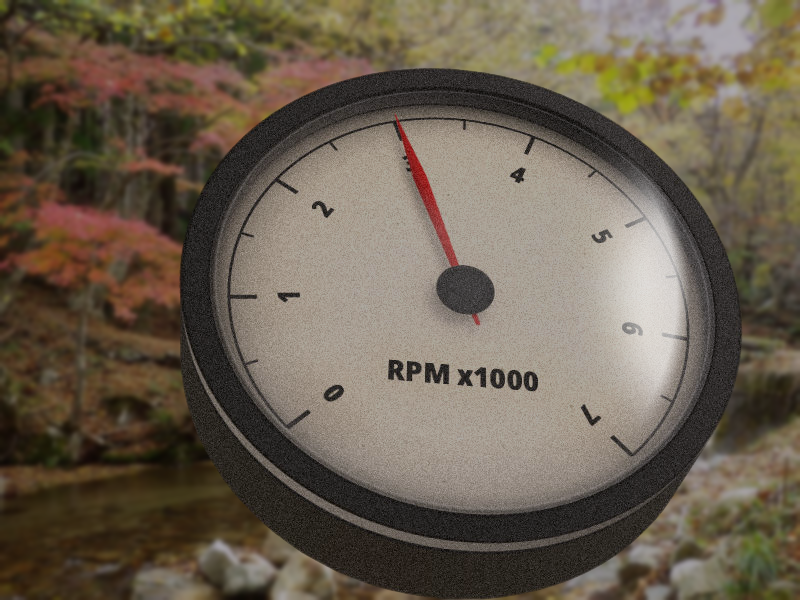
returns 3000 rpm
